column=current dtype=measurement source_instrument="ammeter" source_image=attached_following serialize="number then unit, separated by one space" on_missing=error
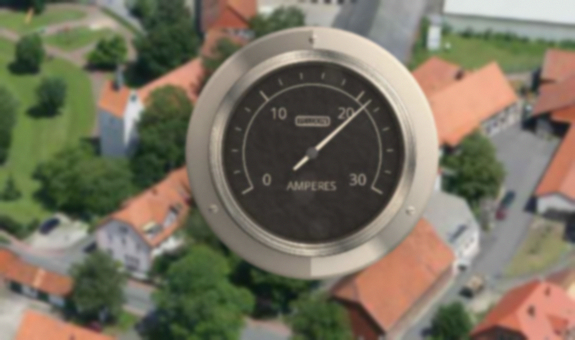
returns 21 A
